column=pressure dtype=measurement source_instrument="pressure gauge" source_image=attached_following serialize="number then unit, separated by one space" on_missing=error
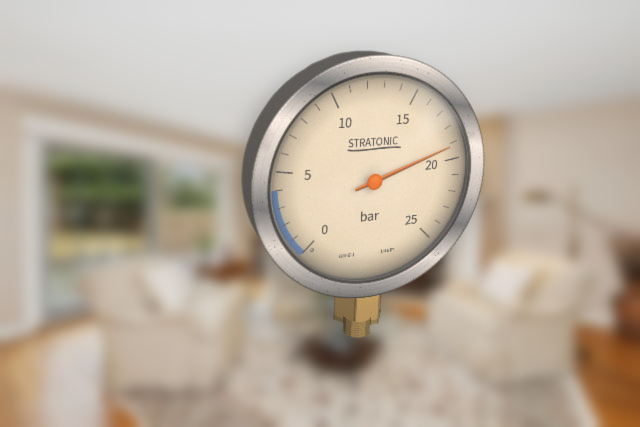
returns 19 bar
